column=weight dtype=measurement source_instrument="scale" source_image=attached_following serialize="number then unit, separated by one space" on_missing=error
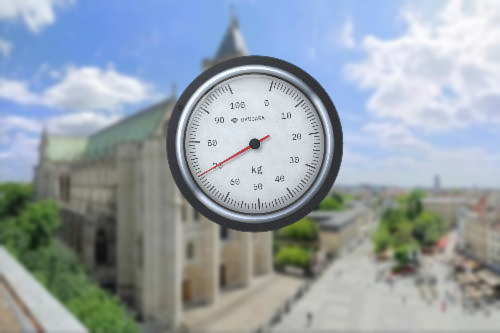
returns 70 kg
